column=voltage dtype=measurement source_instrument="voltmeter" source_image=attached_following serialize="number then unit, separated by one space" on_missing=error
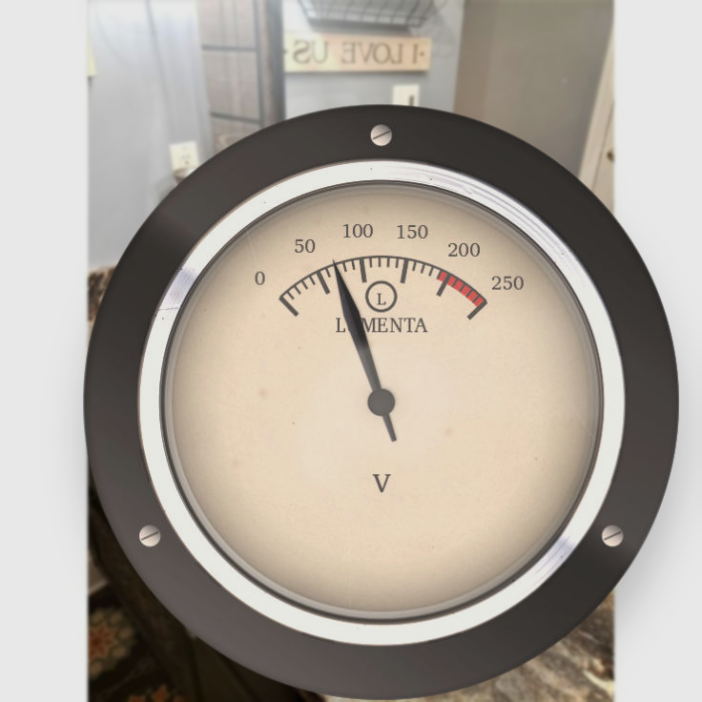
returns 70 V
